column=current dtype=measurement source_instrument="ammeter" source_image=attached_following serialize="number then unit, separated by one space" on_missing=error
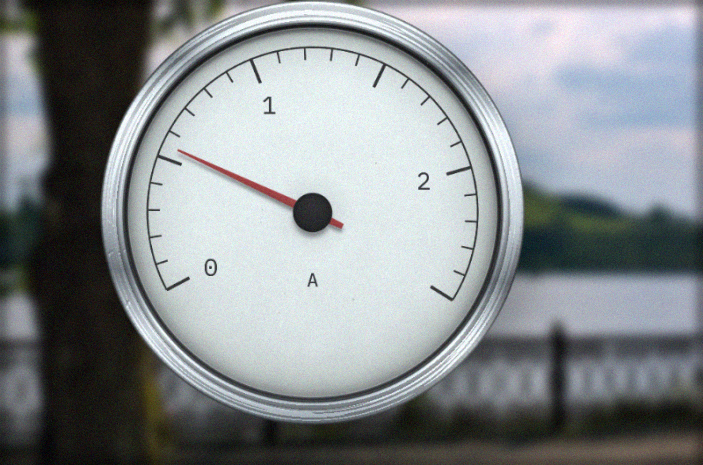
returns 0.55 A
